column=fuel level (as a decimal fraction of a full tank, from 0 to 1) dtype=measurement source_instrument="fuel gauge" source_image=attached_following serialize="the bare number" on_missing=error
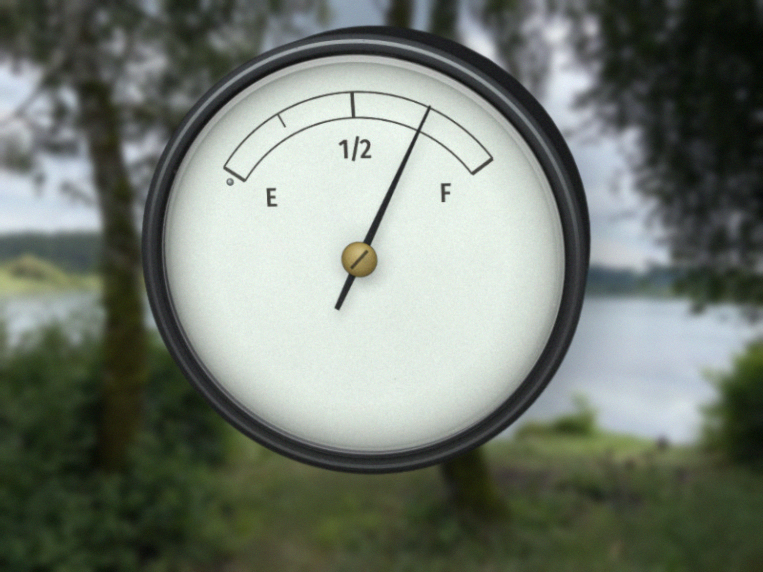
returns 0.75
